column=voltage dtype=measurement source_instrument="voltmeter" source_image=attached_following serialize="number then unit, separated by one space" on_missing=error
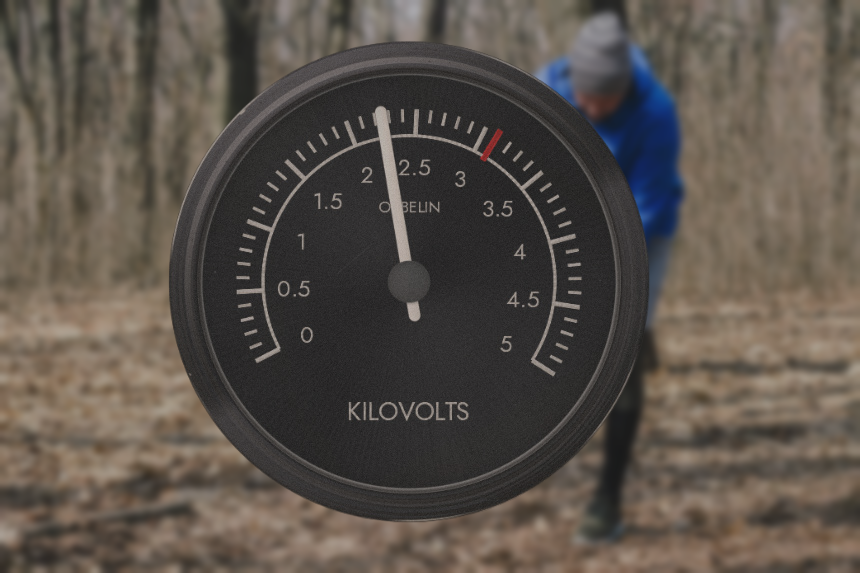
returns 2.25 kV
